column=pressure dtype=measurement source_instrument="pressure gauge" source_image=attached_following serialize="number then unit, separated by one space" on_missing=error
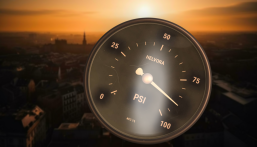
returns 90 psi
